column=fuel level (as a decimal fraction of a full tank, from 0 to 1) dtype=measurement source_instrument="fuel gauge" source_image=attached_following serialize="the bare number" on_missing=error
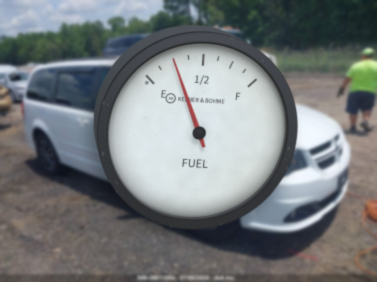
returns 0.25
